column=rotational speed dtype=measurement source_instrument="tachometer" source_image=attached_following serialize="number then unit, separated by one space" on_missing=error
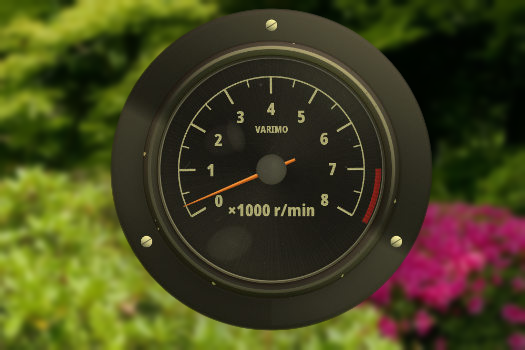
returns 250 rpm
